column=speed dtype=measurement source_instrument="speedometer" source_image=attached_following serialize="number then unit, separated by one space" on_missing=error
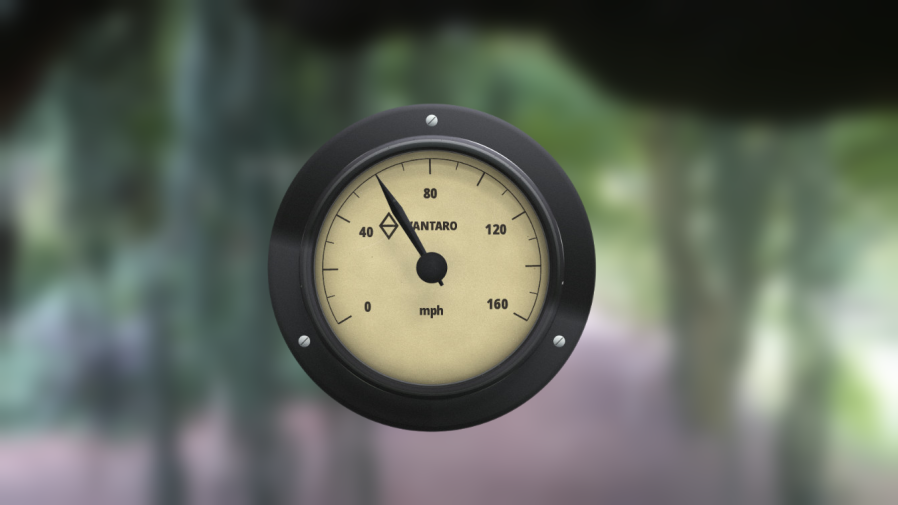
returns 60 mph
